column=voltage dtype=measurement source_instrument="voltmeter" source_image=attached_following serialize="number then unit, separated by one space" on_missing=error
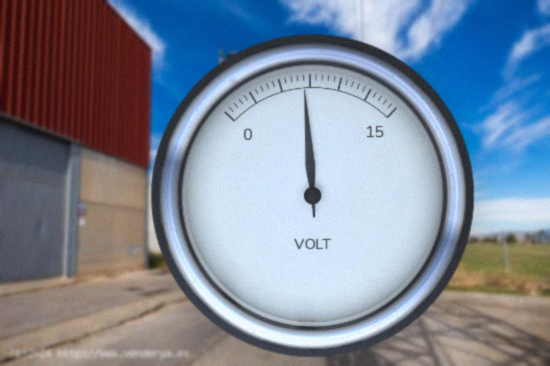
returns 7 V
